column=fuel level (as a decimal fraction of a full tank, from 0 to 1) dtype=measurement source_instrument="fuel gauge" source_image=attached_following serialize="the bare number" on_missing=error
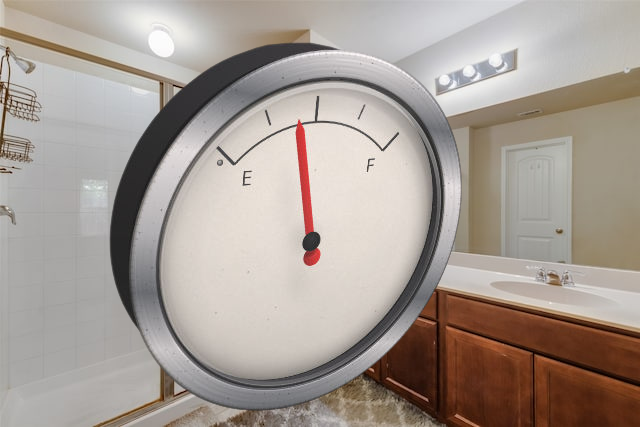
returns 0.375
